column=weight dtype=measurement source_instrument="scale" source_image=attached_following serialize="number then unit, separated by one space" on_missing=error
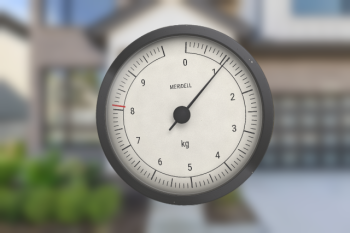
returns 1.1 kg
